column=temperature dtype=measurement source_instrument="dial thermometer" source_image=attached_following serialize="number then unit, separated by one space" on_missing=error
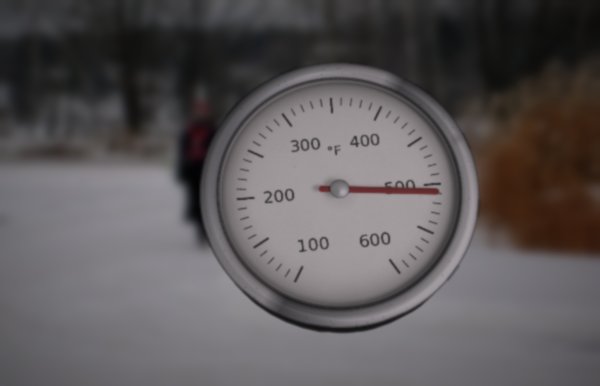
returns 510 °F
